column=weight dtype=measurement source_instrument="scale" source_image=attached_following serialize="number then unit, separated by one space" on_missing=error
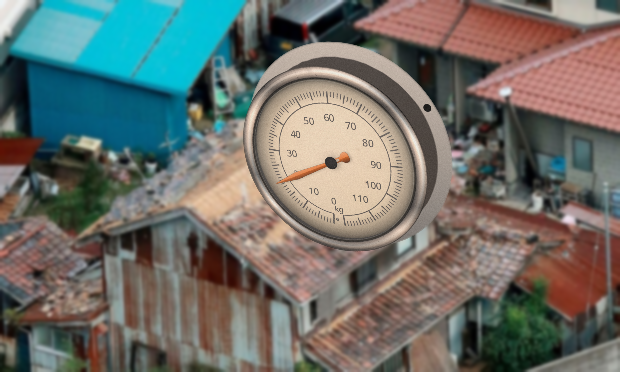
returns 20 kg
